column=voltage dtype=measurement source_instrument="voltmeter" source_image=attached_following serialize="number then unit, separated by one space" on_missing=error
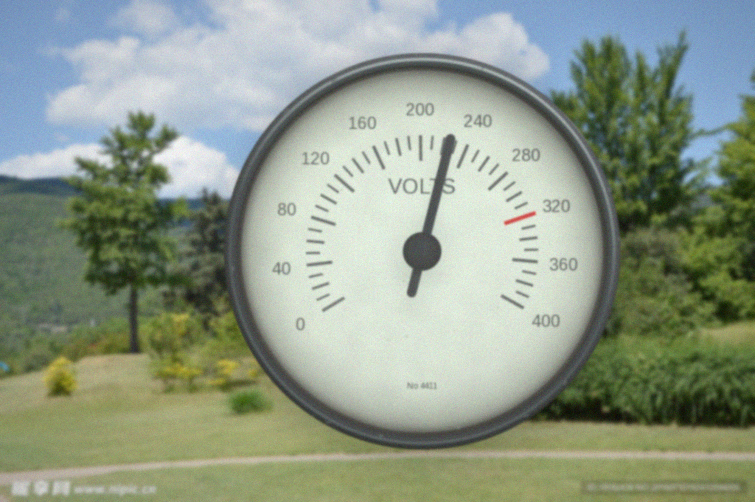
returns 225 V
